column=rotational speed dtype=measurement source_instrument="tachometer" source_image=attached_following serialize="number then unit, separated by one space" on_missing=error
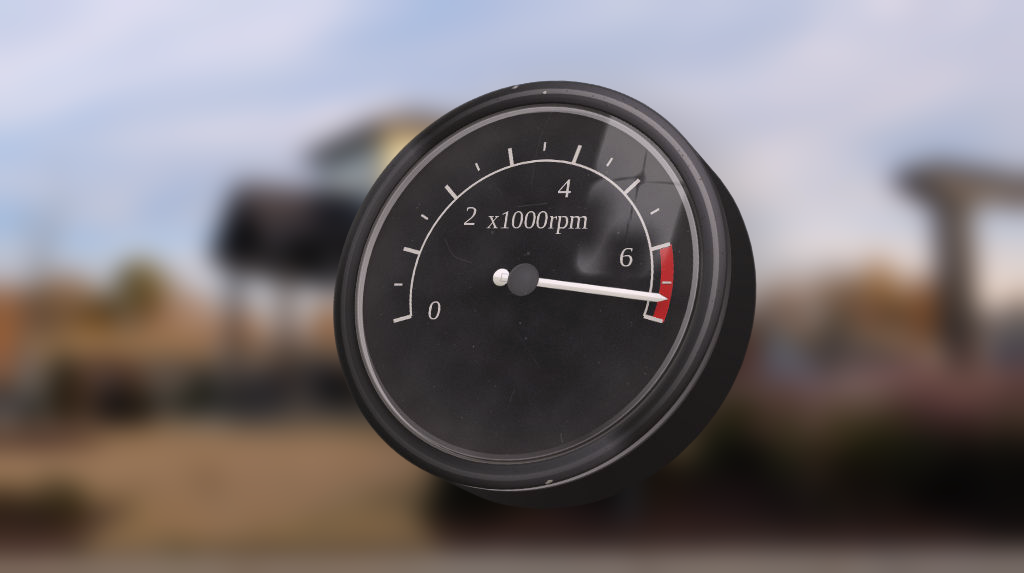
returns 6750 rpm
